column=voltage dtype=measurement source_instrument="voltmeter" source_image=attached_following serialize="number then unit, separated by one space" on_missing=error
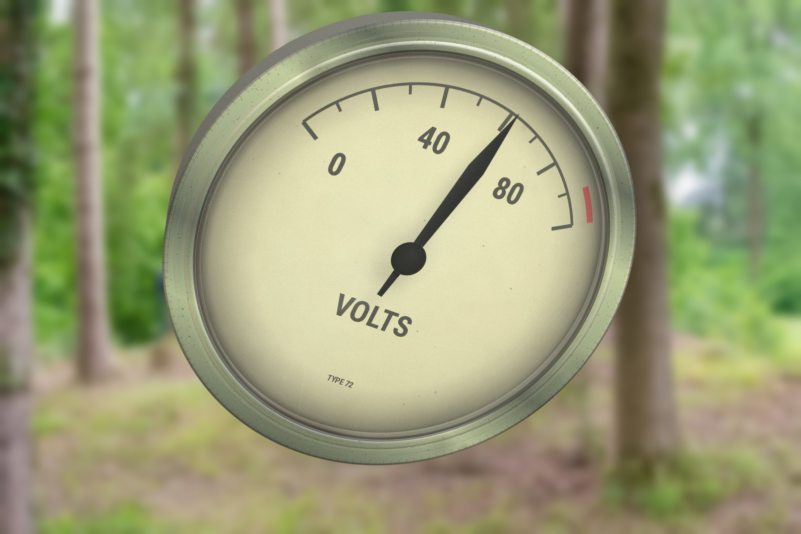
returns 60 V
